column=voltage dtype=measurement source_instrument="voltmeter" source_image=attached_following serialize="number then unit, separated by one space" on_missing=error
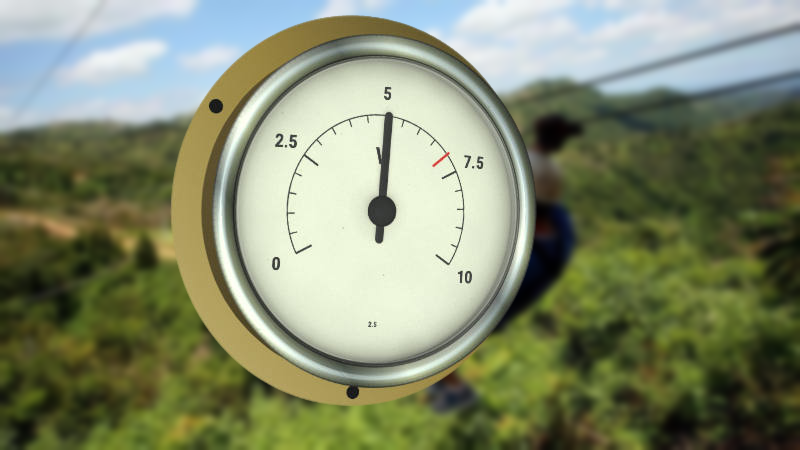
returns 5 V
